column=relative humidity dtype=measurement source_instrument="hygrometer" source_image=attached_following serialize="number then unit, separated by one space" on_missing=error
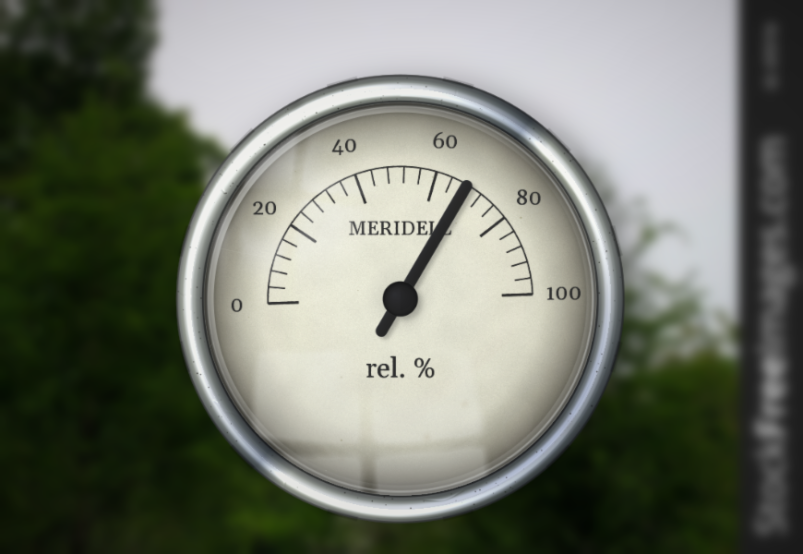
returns 68 %
